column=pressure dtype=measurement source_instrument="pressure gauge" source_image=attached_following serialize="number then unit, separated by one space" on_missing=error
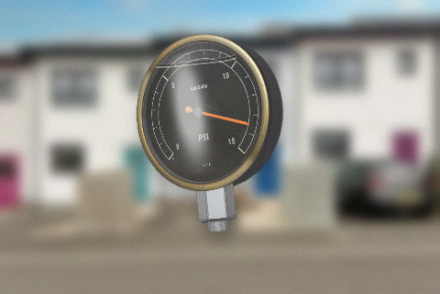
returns 13.5 psi
